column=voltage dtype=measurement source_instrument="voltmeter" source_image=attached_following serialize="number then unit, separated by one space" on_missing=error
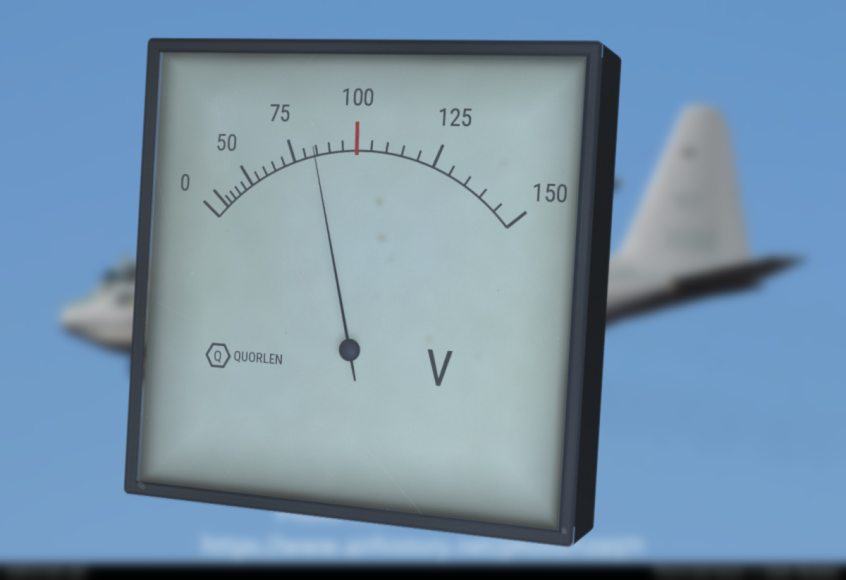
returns 85 V
